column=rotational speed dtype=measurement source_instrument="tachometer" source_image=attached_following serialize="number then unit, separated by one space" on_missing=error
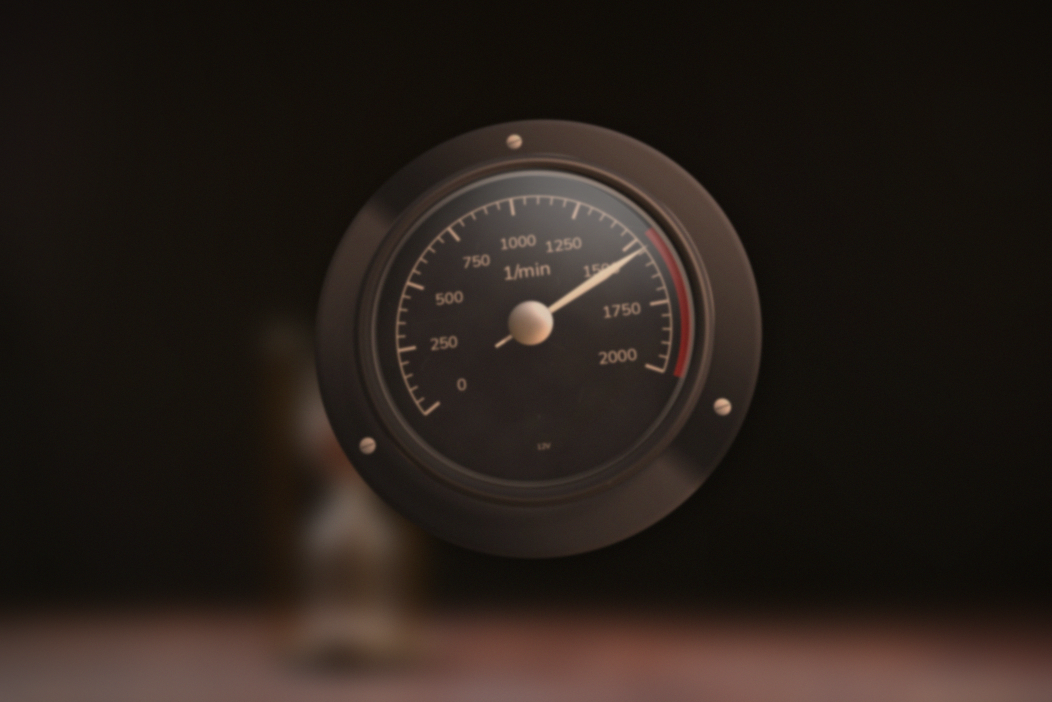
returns 1550 rpm
